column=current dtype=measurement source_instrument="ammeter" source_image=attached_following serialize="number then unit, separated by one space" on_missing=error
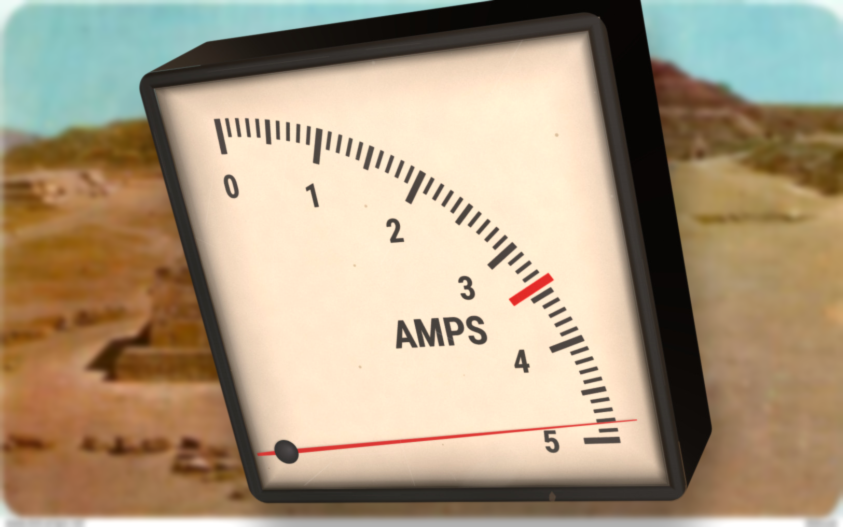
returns 4.8 A
